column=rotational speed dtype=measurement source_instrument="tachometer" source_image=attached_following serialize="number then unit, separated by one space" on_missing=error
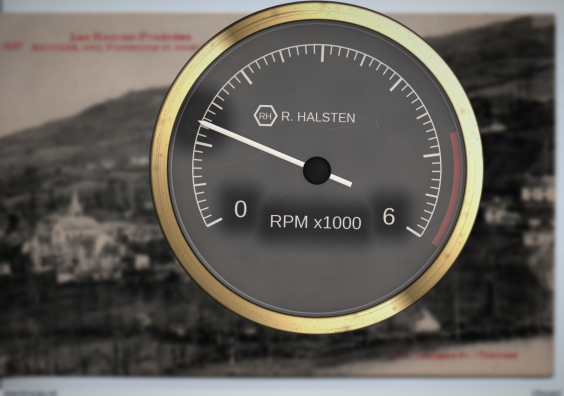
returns 1250 rpm
